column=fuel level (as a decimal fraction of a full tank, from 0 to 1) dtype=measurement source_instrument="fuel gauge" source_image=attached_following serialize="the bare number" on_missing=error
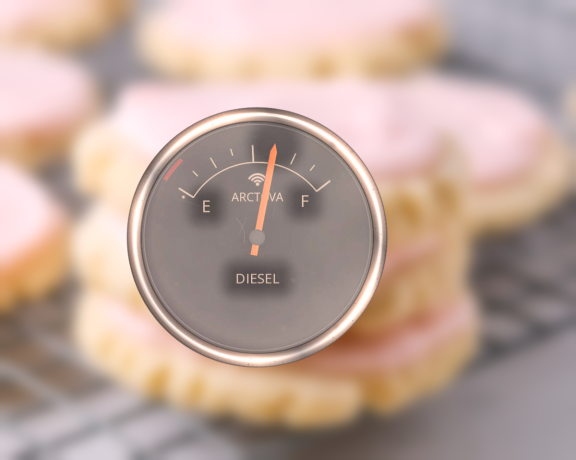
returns 0.625
